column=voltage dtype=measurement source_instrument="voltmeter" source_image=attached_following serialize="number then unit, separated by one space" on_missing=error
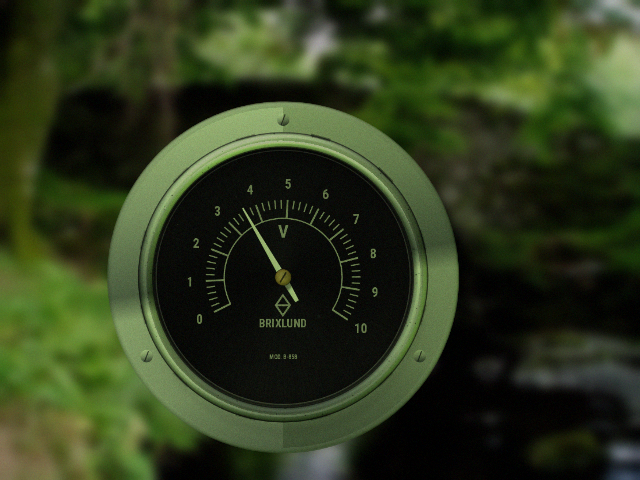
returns 3.6 V
